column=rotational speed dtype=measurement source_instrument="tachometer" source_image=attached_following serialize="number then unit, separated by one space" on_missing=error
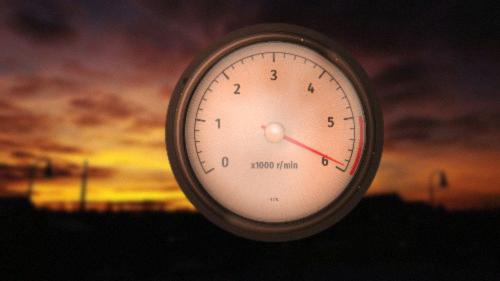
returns 5900 rpm
